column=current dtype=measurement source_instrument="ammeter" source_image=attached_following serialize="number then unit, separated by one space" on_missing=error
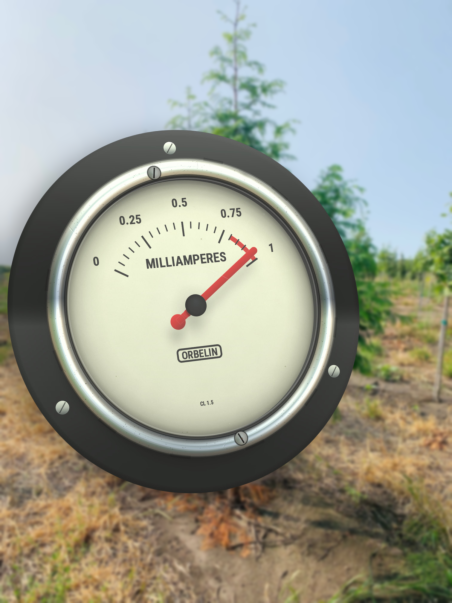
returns 0.95 mA
